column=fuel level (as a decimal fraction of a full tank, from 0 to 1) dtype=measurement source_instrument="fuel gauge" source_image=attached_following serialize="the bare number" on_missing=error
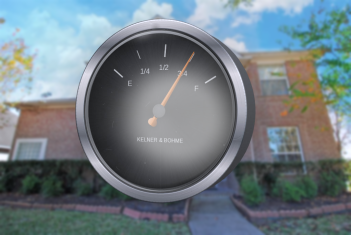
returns 0.75
